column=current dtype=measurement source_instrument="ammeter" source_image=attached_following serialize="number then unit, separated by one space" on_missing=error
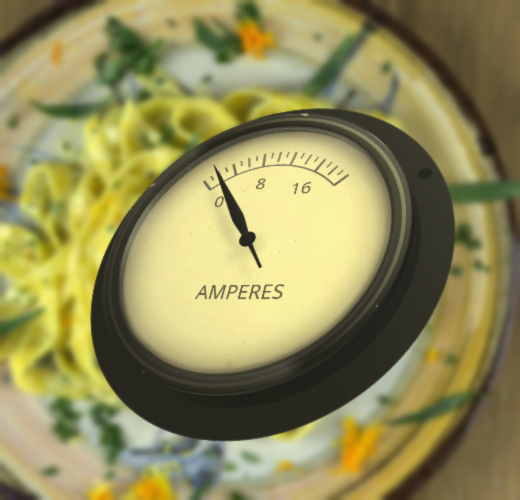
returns 2 A
